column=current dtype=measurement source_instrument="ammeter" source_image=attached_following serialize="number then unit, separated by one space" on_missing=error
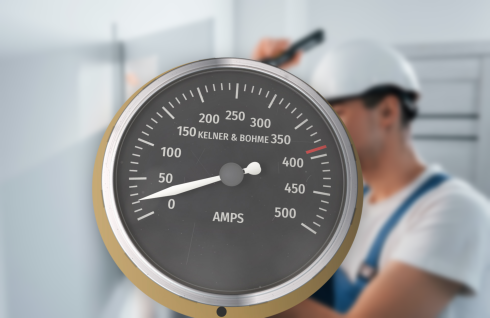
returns 20 A
